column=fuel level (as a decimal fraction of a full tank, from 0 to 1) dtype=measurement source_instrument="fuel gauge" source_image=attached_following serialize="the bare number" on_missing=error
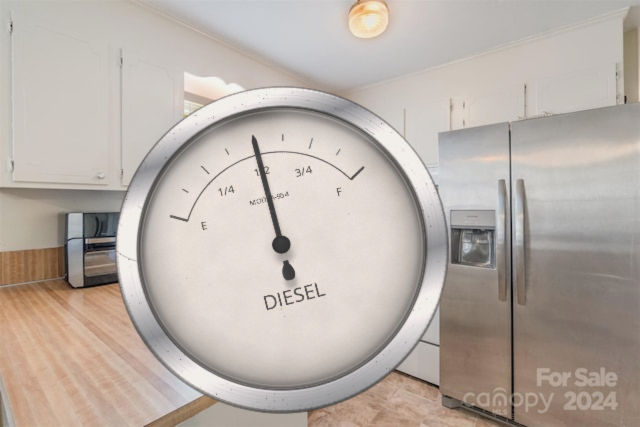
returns 0.5
